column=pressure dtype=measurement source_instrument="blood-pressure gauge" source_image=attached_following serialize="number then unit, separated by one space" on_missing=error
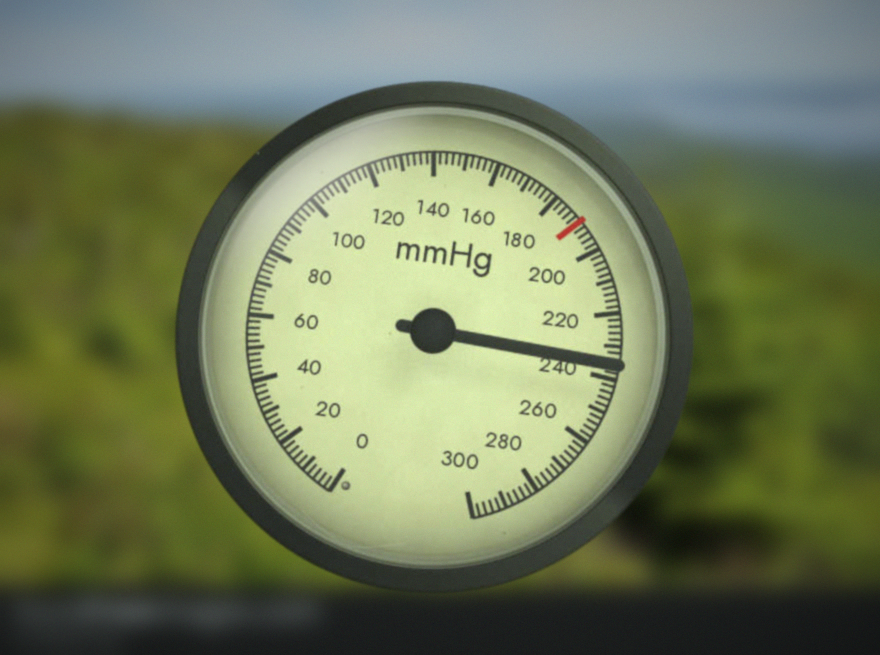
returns 236 mmHg
